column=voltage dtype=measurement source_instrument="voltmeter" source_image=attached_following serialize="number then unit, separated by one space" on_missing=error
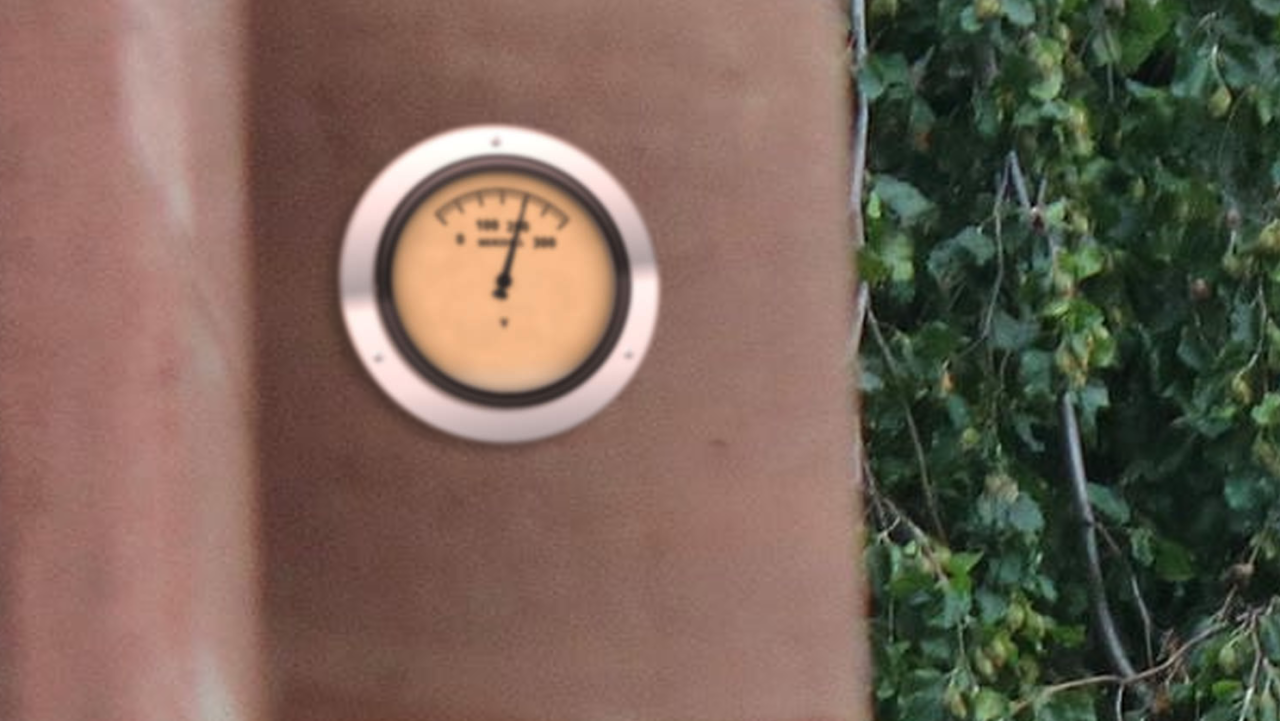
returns 200 V
